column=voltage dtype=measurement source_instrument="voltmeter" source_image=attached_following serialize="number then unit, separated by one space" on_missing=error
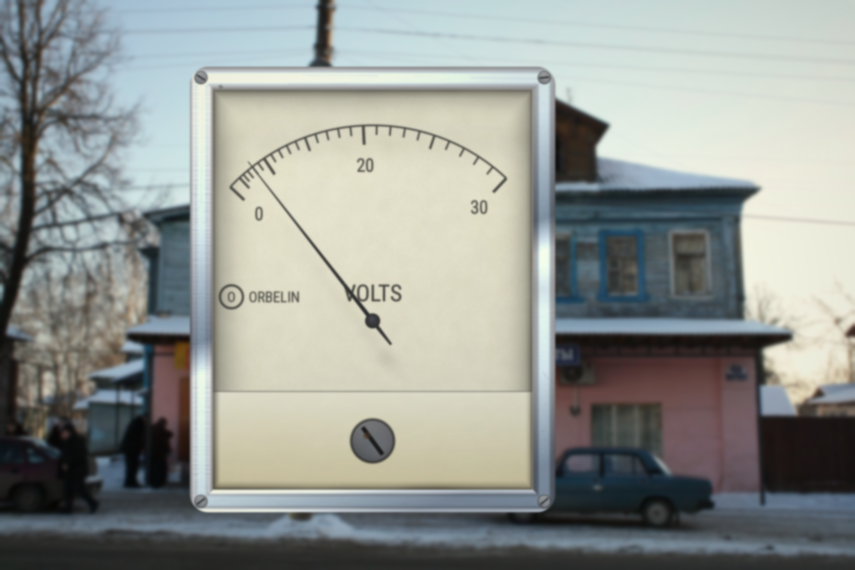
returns 8 V
